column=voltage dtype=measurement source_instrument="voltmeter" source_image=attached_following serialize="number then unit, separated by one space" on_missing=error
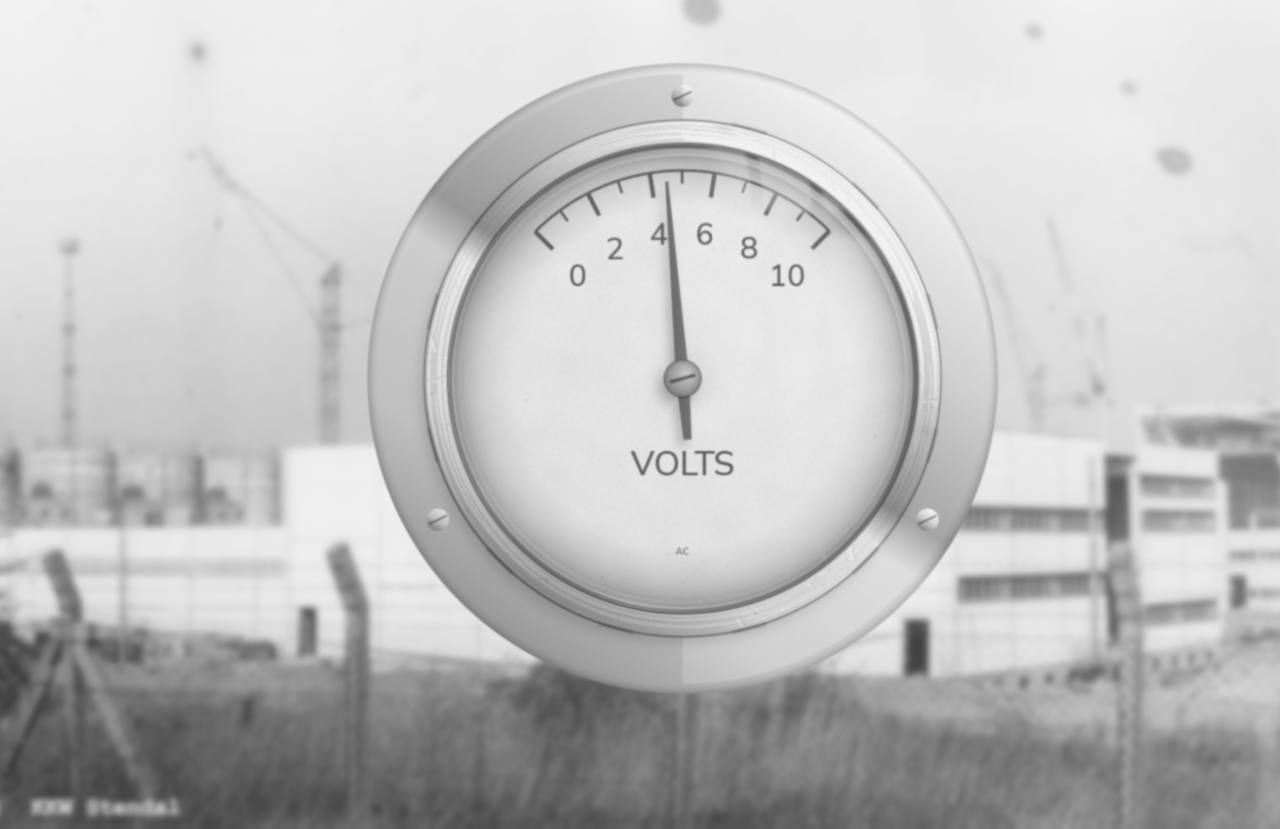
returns 4.5 V
